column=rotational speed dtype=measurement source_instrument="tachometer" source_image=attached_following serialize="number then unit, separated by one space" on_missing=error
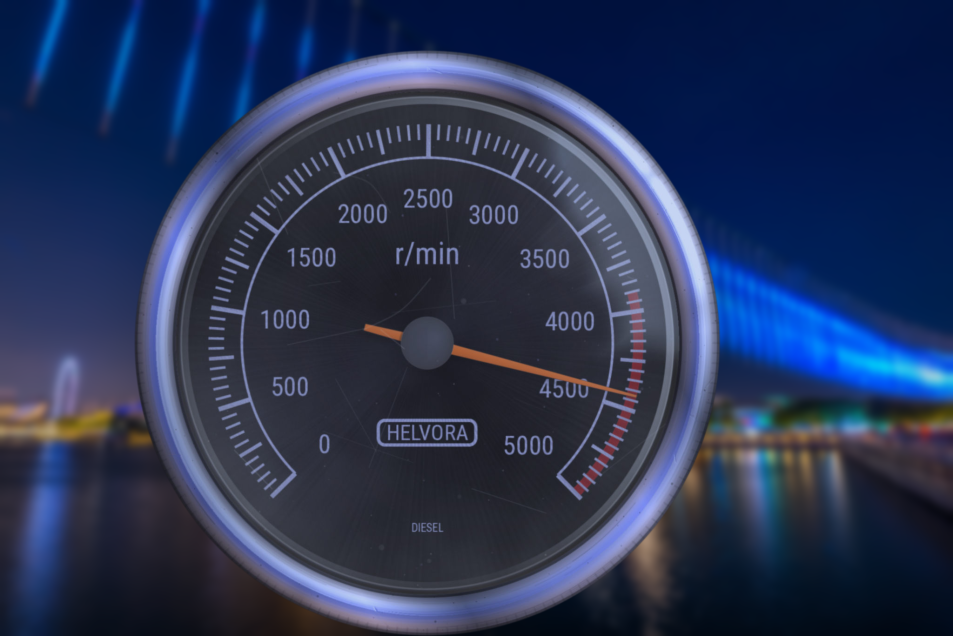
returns 4425 rpm
